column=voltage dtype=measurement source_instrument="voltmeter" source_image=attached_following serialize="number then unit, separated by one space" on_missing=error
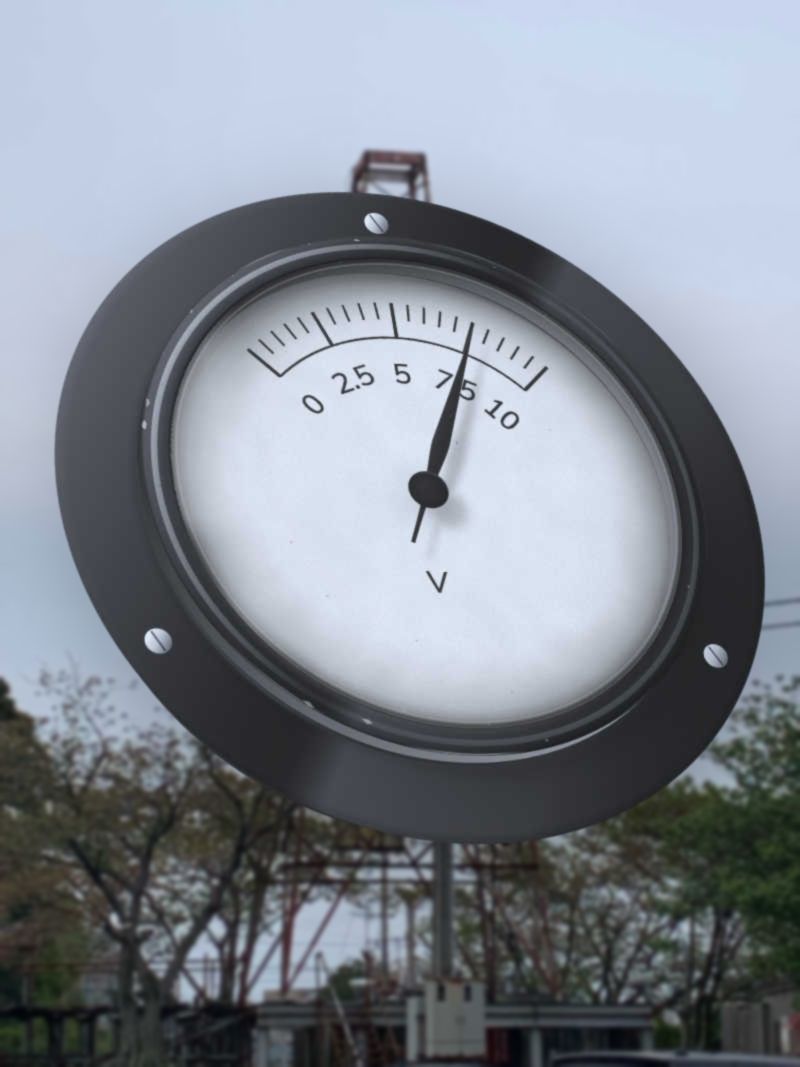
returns 7.5 V
